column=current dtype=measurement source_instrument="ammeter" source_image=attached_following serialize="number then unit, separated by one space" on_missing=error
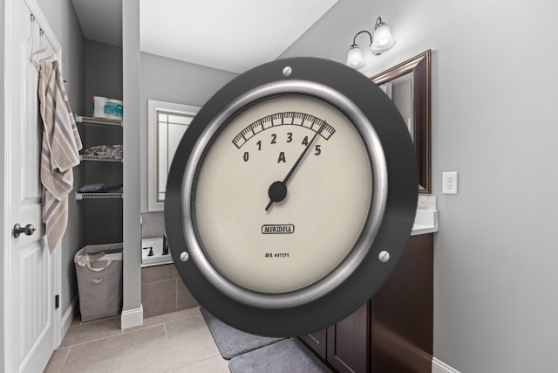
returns 4.5 A
